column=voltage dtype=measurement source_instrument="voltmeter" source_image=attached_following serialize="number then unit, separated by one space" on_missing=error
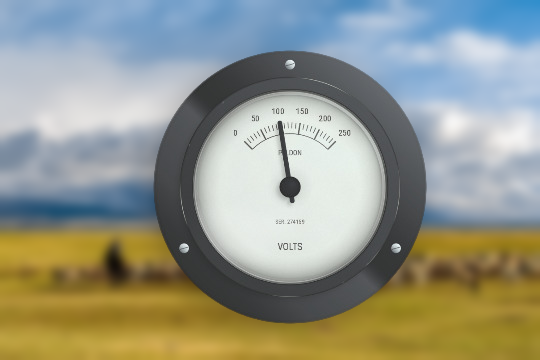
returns 100 V
